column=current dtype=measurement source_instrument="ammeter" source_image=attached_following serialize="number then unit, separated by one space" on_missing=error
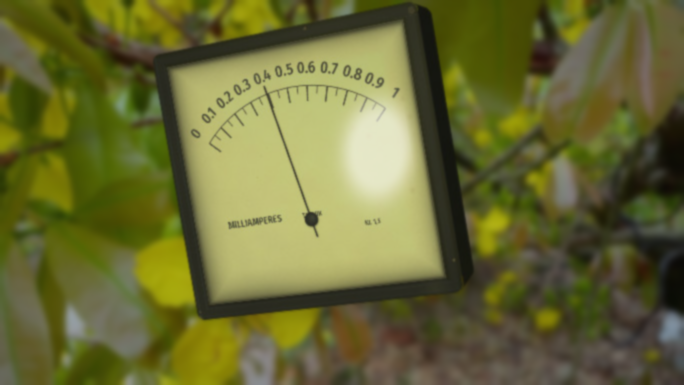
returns 0.4 mA
